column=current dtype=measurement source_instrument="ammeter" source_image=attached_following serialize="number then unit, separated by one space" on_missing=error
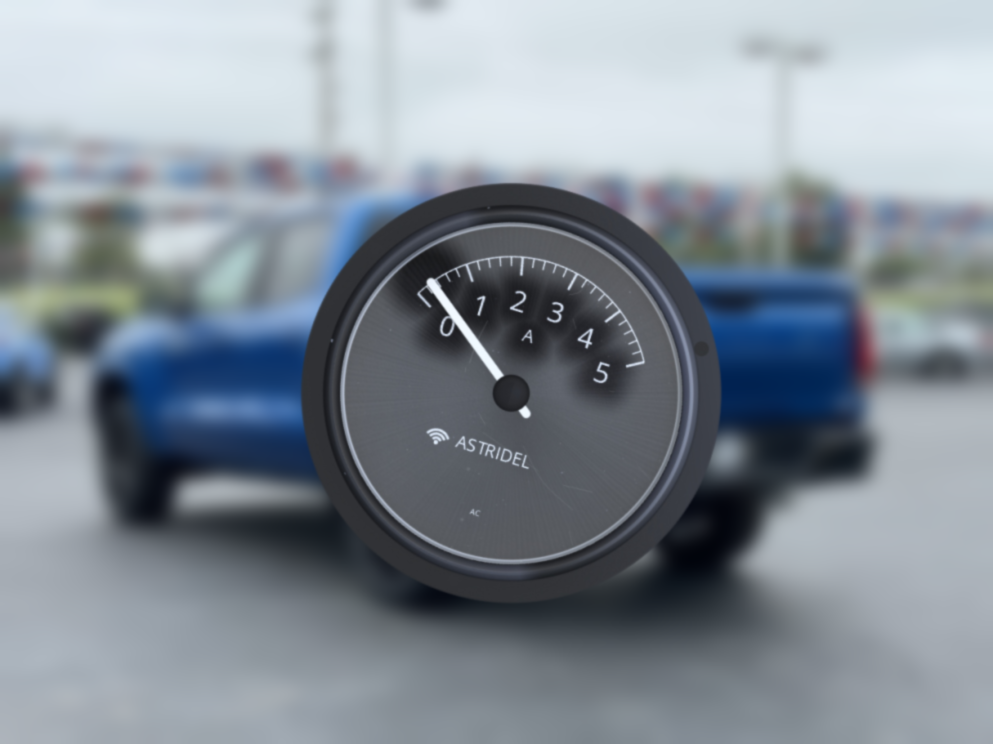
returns 0.3 A
